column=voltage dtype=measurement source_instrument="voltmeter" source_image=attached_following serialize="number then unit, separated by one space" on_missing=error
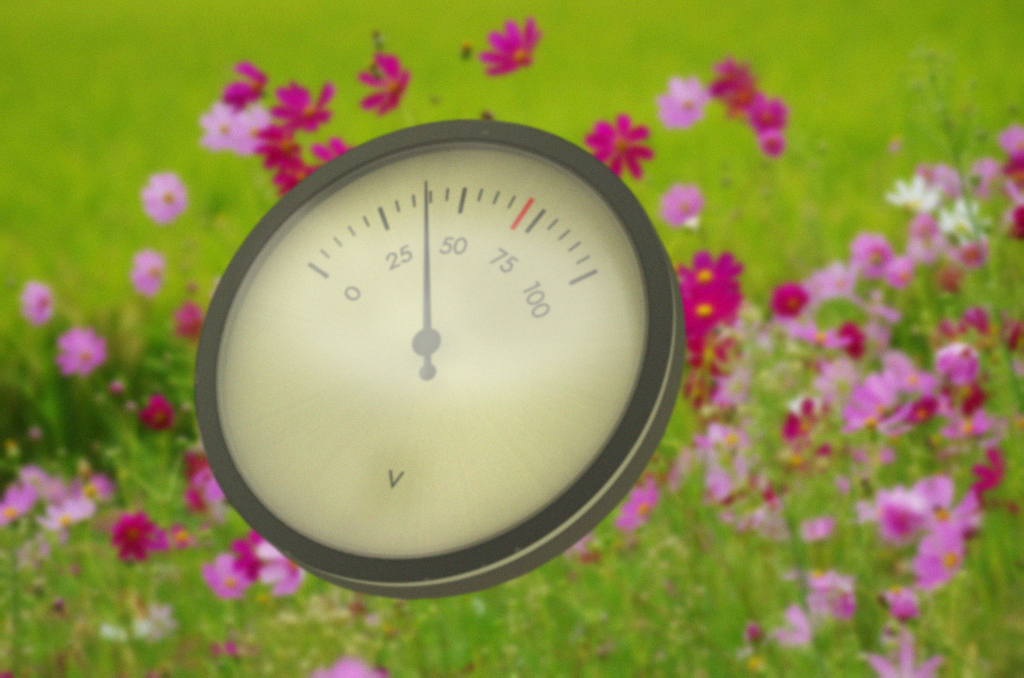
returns 40 V
